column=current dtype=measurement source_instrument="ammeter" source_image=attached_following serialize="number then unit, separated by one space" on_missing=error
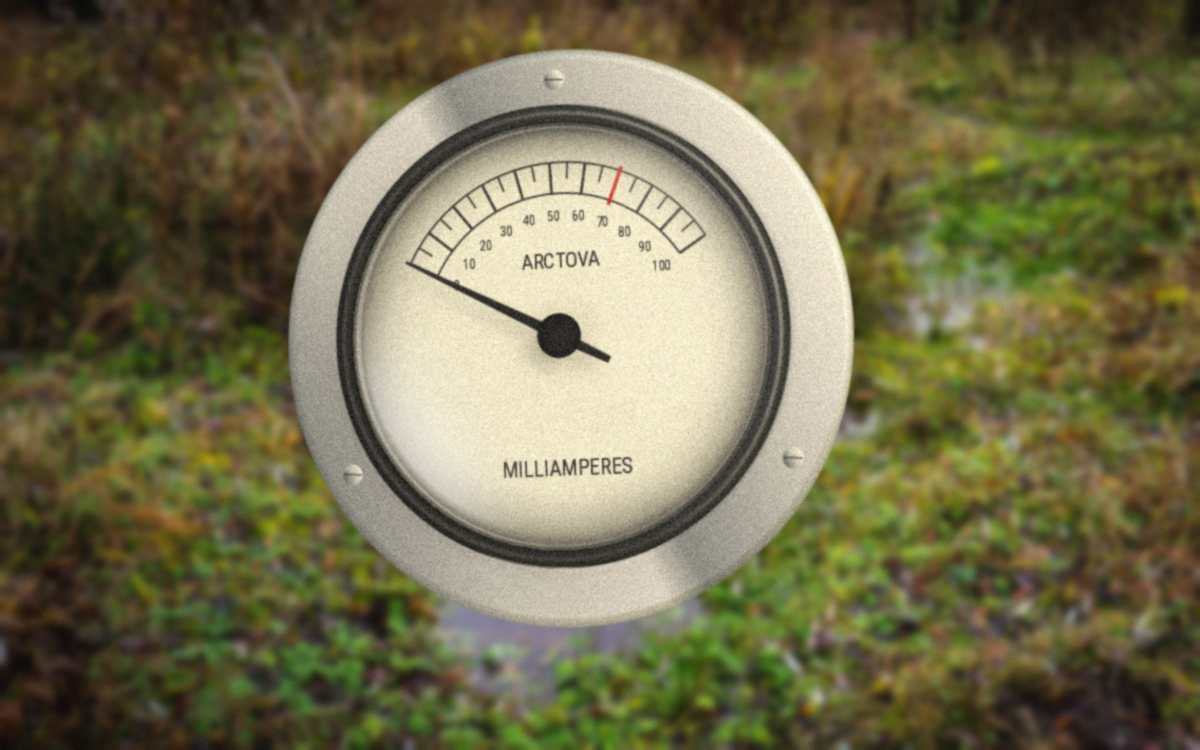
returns 0 mA
